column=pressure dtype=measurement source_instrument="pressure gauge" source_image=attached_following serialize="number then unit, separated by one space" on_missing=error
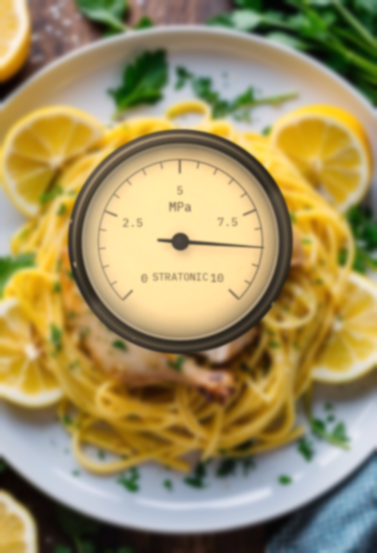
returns 8.5 MPa
